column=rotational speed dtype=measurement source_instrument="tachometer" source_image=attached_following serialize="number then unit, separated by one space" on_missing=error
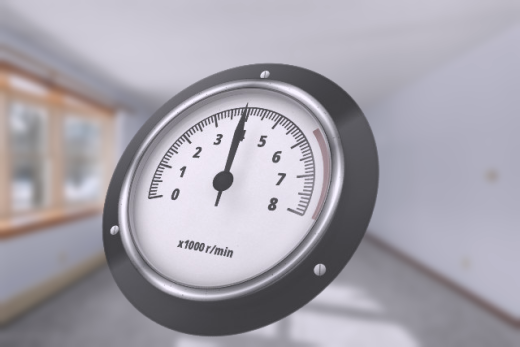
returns 4000 rpm
